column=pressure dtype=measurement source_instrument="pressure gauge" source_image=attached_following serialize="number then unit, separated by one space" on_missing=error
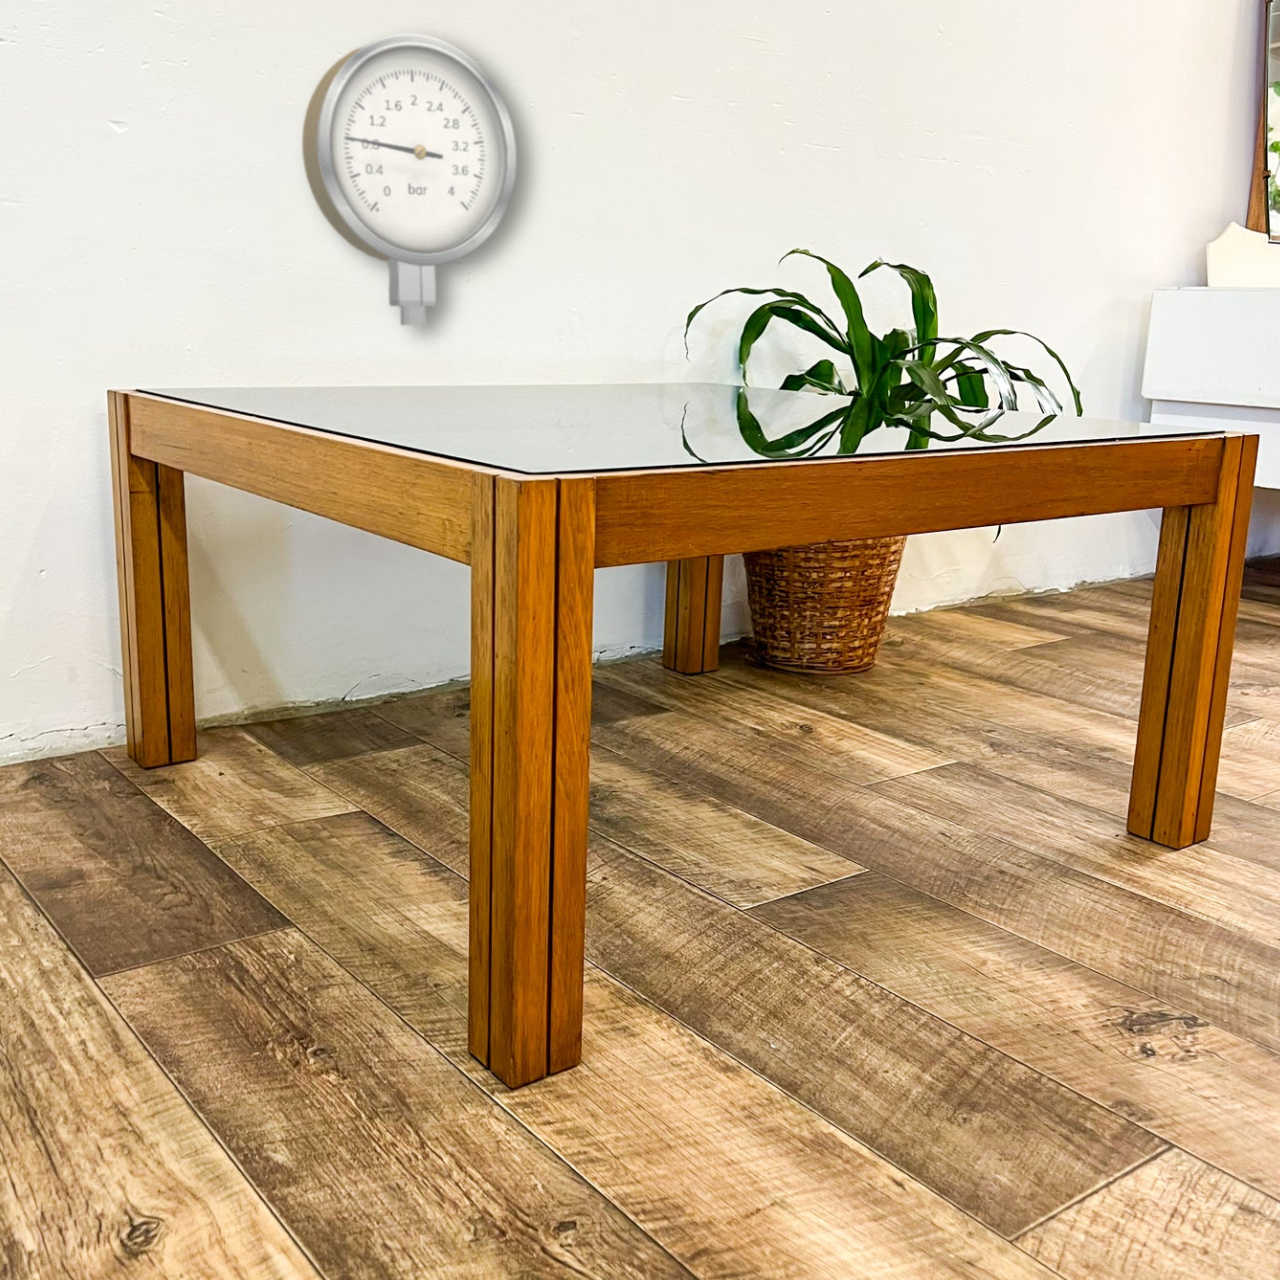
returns 0.8 bar
